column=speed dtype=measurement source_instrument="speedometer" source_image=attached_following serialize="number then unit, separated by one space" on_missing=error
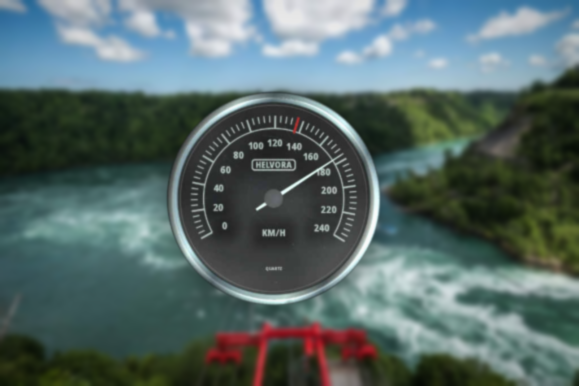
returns 176 km/h
